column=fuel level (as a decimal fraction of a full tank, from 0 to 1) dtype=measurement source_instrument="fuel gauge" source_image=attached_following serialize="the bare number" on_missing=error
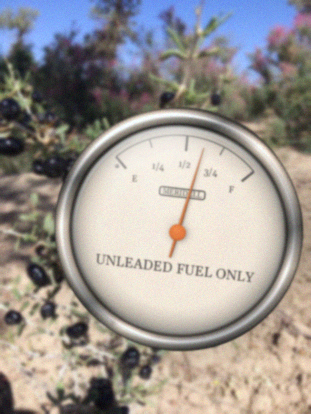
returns 0.625
